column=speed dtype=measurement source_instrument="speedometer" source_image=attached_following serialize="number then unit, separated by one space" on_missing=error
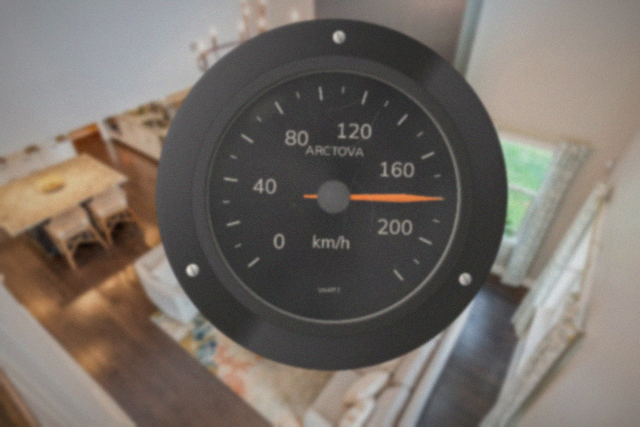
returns 180 km/h
